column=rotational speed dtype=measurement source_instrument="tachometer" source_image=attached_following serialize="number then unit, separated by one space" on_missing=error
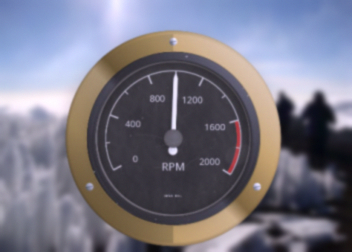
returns 1000 rpm
